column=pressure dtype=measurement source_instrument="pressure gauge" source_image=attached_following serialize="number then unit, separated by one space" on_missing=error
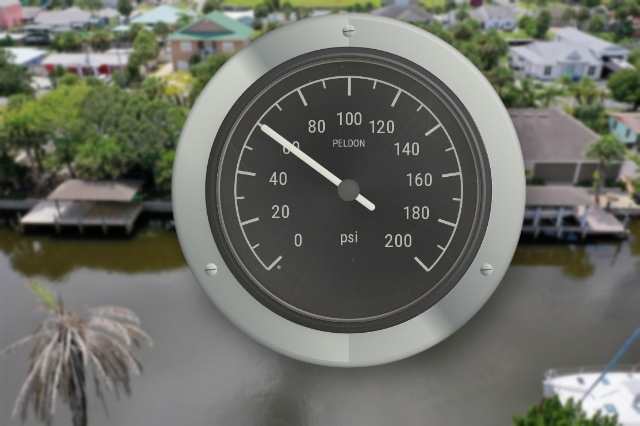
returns 60 psi
